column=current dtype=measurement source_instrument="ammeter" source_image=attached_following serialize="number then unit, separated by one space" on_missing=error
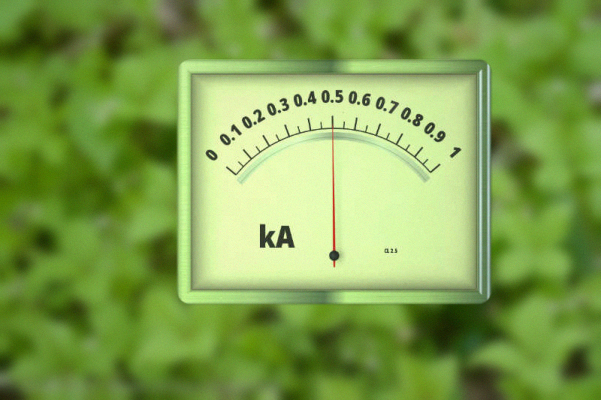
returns 0.5 kA
